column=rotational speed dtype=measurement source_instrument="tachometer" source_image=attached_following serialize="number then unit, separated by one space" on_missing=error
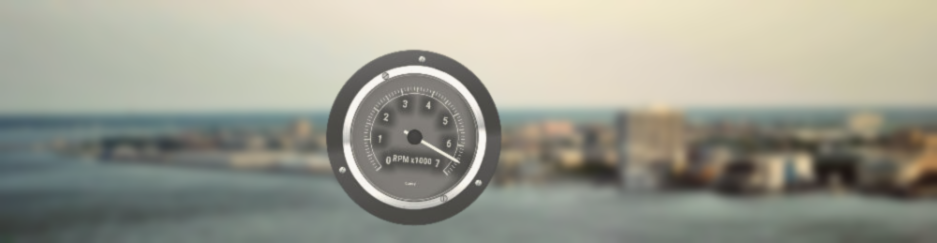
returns 6500 rpm
